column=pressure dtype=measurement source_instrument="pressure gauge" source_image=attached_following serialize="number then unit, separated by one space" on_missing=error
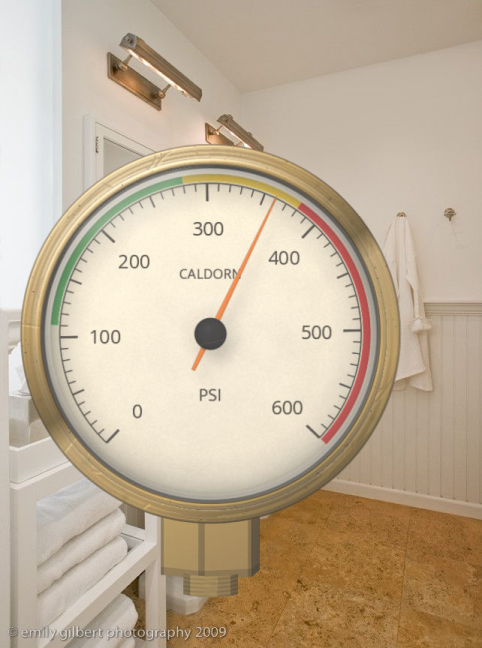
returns 360 psi
